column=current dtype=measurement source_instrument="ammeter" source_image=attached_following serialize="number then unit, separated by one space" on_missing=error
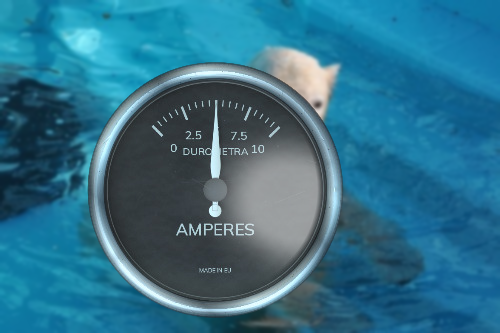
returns 5 A
